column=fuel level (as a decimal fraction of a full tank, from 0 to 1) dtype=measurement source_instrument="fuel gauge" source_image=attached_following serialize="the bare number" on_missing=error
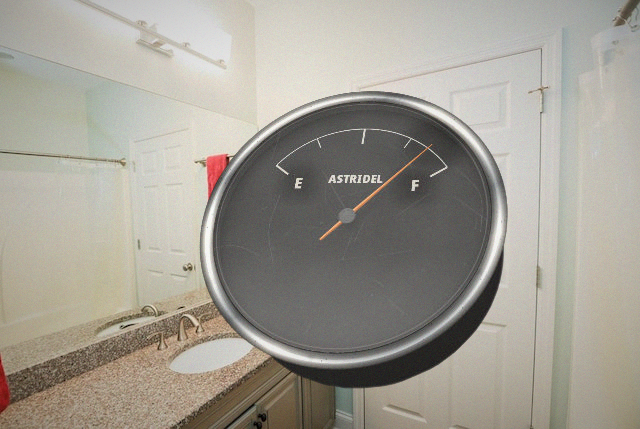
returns 0.875
